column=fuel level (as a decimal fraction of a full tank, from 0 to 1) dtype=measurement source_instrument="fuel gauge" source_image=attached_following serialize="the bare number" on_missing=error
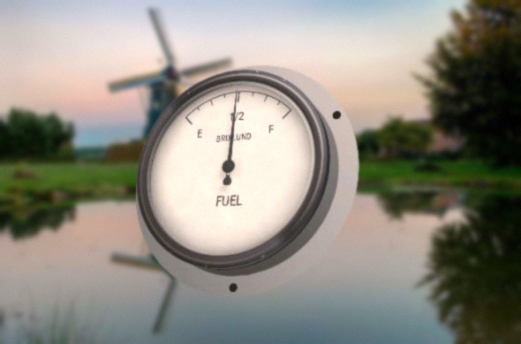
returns 0.5
